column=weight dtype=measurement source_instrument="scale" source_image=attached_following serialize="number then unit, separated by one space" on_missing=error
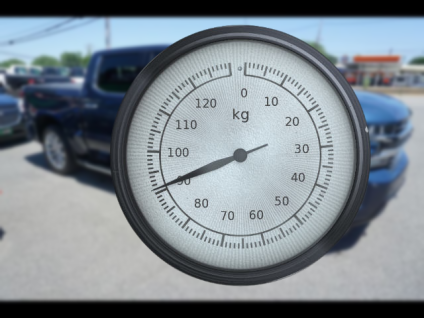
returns 91 kg
